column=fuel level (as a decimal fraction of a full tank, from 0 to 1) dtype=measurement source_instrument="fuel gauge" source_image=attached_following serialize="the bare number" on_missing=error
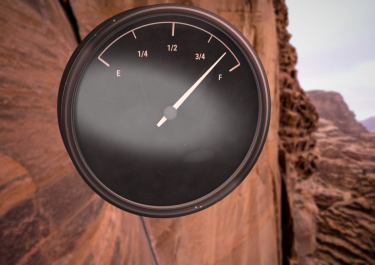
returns 0.875
